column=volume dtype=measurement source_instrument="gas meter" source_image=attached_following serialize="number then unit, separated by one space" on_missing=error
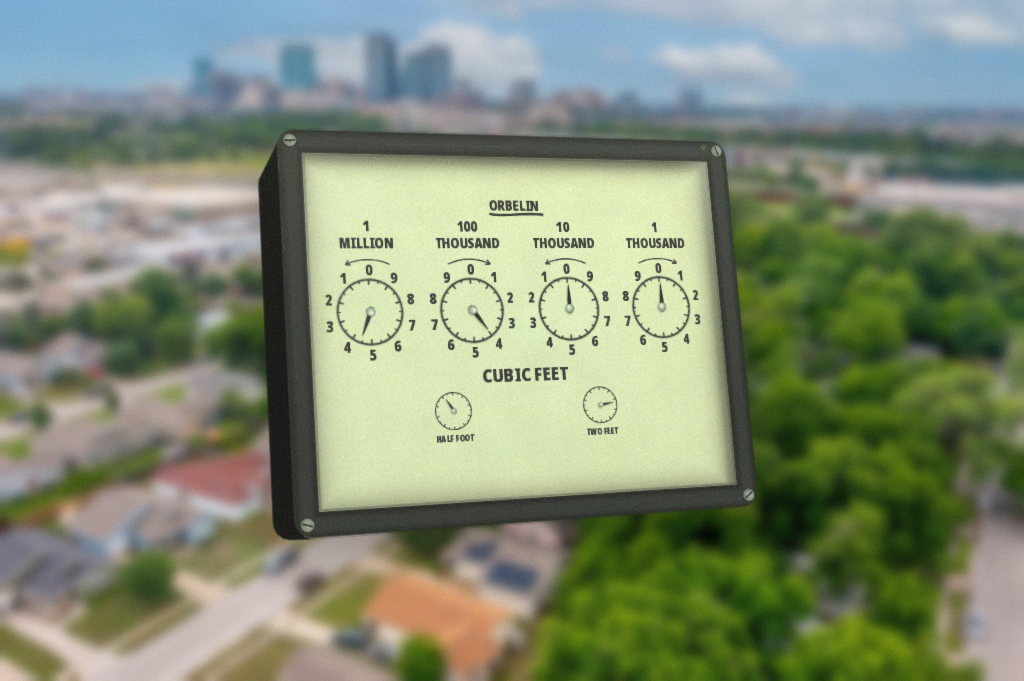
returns 440000 ft³
